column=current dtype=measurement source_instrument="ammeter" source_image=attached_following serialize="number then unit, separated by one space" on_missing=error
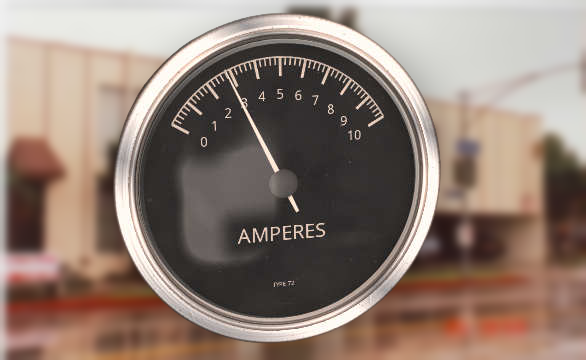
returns 2.8 A
